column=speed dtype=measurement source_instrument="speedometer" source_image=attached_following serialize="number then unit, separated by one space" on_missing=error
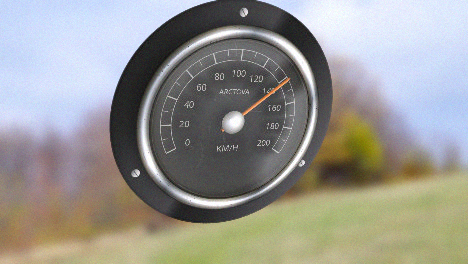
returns 140 km/h
